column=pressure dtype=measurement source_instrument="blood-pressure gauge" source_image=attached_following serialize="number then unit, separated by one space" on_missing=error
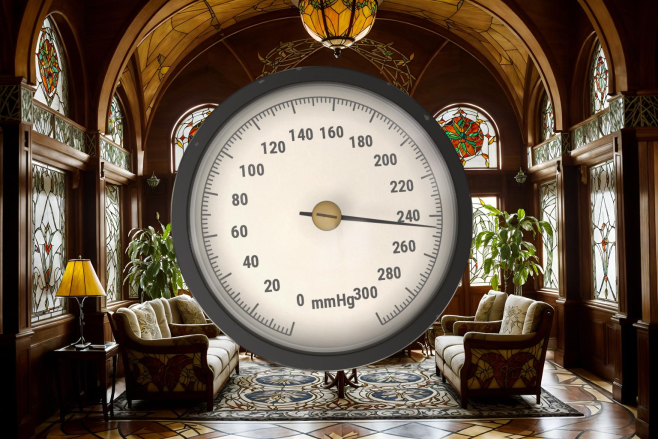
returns 246 mmHg
